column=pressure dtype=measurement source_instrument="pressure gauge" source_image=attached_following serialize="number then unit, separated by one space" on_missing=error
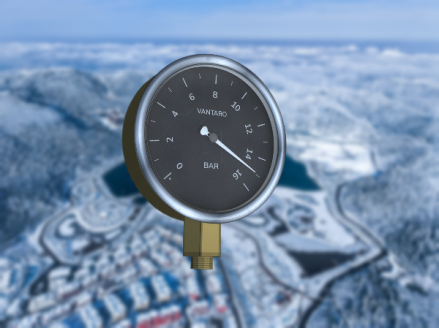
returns 15 bar
